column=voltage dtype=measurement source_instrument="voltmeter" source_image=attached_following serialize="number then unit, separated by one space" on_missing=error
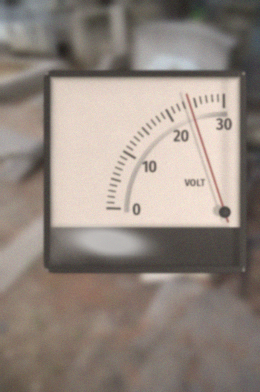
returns 24 V
